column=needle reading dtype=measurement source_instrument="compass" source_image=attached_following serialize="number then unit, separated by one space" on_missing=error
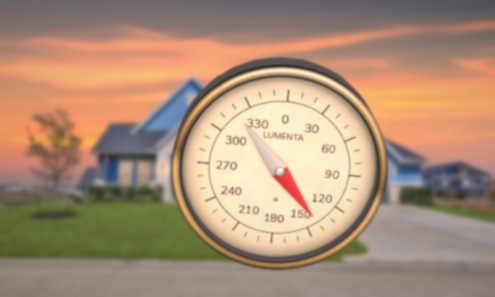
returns 140 °
